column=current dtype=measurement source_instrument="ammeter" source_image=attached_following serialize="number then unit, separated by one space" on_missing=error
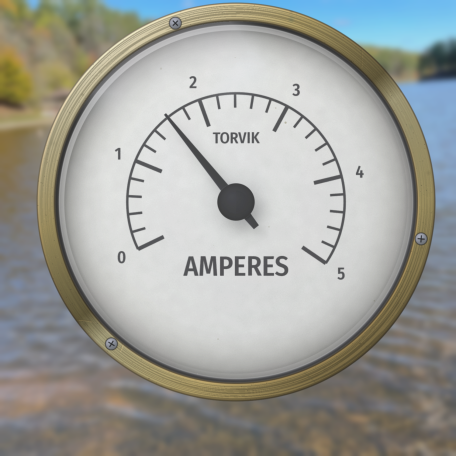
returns 1.6 A
